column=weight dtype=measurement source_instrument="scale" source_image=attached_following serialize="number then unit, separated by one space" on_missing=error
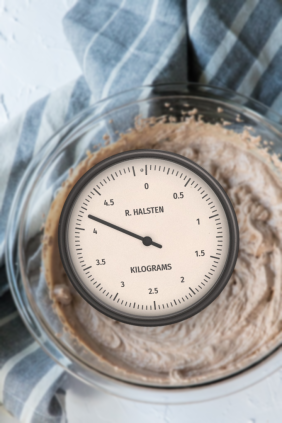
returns 4.2 kg
